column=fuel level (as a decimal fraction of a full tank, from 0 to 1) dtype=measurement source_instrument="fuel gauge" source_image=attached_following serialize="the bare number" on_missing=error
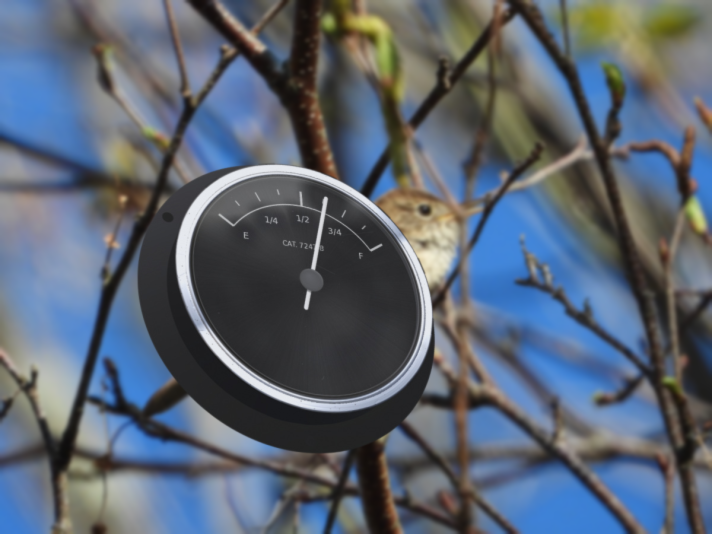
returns 0.625
